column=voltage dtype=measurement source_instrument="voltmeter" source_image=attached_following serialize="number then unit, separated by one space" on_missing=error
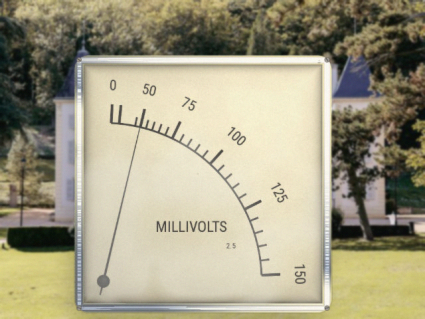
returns 50 mV
